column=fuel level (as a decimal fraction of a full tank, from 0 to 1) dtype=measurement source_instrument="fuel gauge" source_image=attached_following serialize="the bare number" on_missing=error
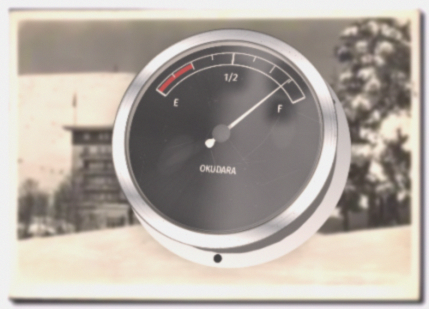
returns 0.875
